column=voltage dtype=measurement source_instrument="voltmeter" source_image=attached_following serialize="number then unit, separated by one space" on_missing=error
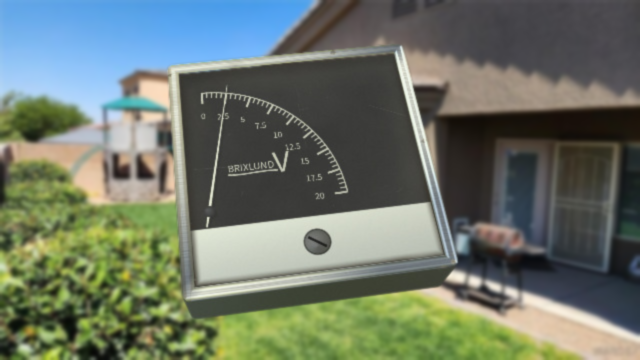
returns 2.5 V
